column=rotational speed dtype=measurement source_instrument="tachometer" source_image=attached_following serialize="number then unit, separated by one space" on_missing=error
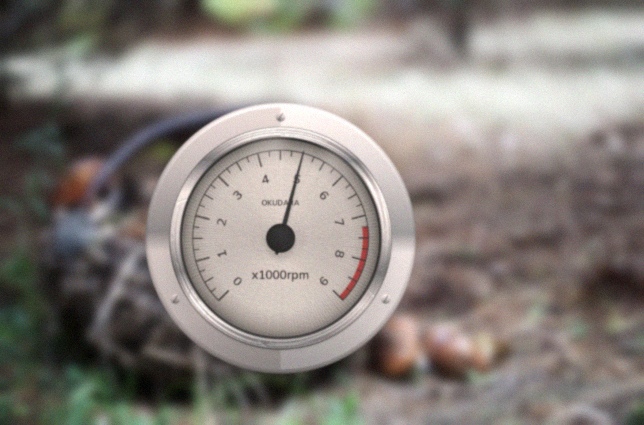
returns 5000 rpm
